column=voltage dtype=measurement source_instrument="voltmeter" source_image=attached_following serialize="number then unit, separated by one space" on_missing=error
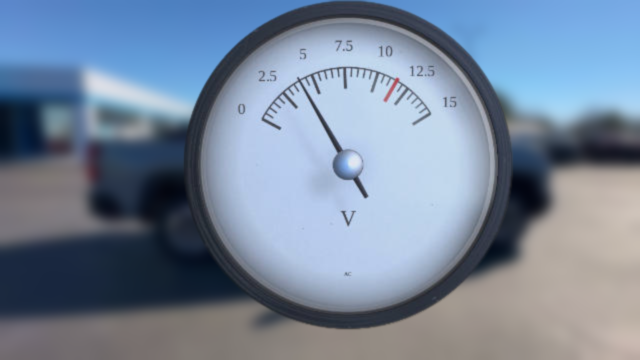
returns 4 V
